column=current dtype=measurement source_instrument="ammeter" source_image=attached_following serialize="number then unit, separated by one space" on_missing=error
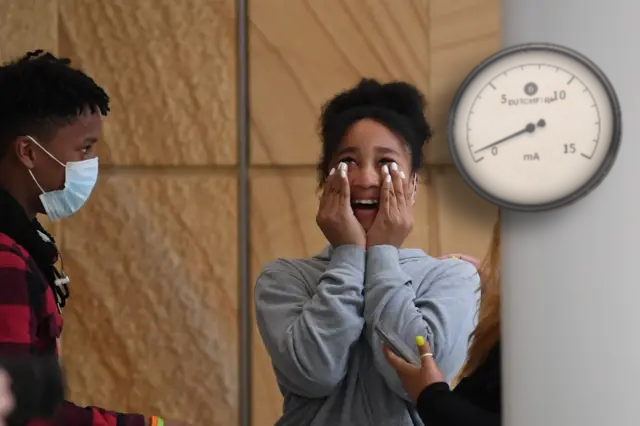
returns 0.5 mA
